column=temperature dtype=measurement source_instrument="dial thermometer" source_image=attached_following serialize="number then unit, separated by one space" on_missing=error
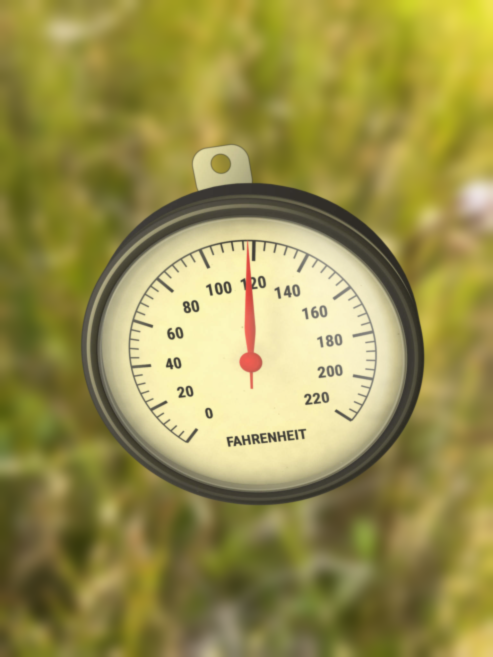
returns 118 °F
